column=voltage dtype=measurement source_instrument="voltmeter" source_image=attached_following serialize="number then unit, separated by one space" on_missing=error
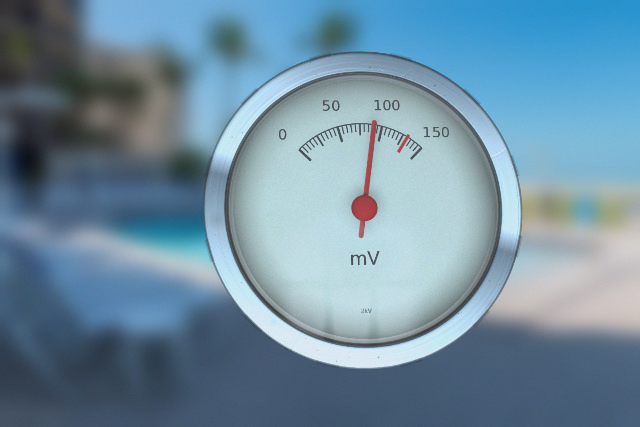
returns 90 mV
